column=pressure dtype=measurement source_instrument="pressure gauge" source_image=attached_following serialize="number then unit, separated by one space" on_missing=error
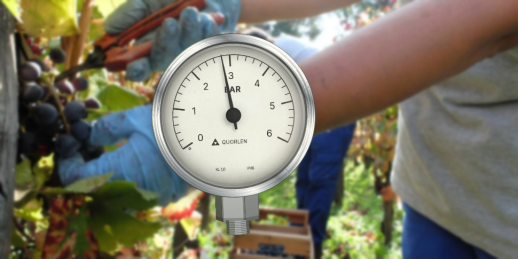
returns 2.8 bar
